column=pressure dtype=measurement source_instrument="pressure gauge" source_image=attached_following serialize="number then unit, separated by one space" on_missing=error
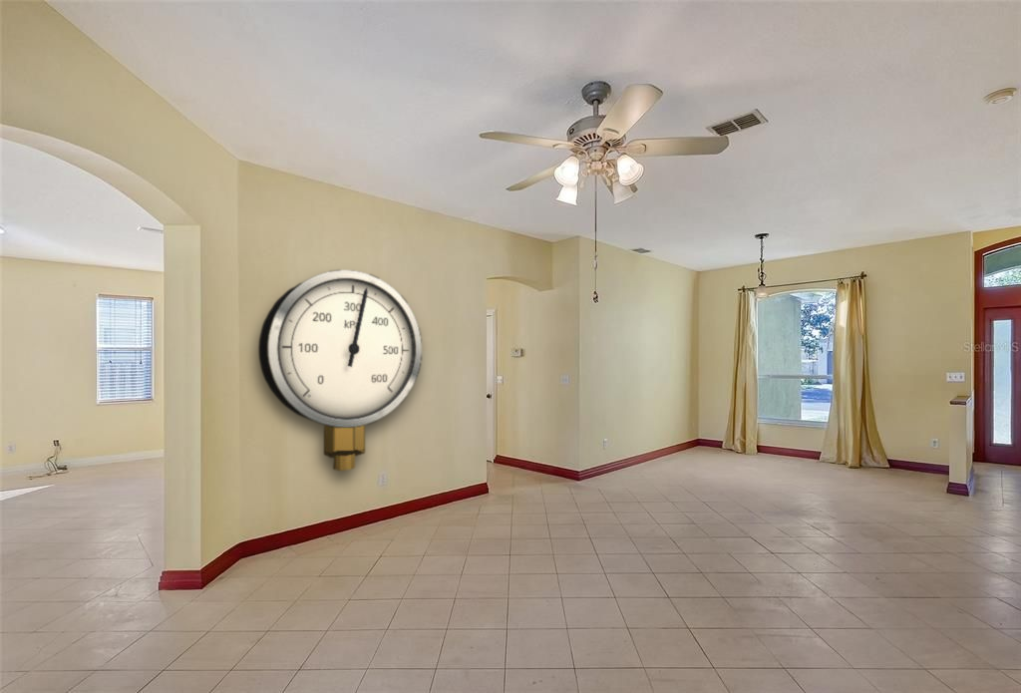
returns 325 kPa
